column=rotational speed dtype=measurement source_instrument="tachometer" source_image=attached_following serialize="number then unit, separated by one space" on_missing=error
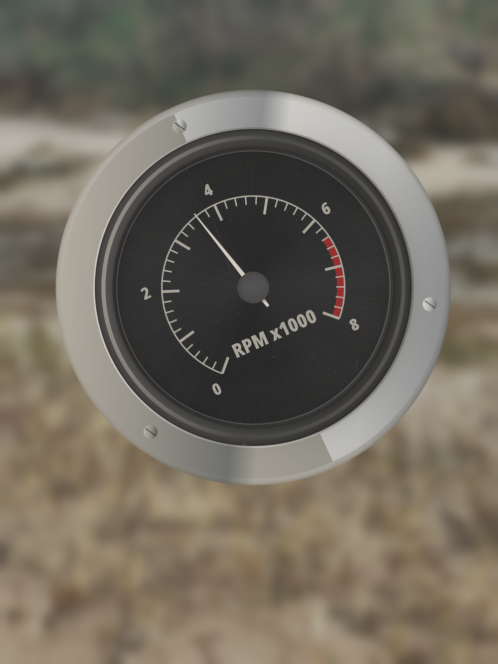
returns 3600 rpm
